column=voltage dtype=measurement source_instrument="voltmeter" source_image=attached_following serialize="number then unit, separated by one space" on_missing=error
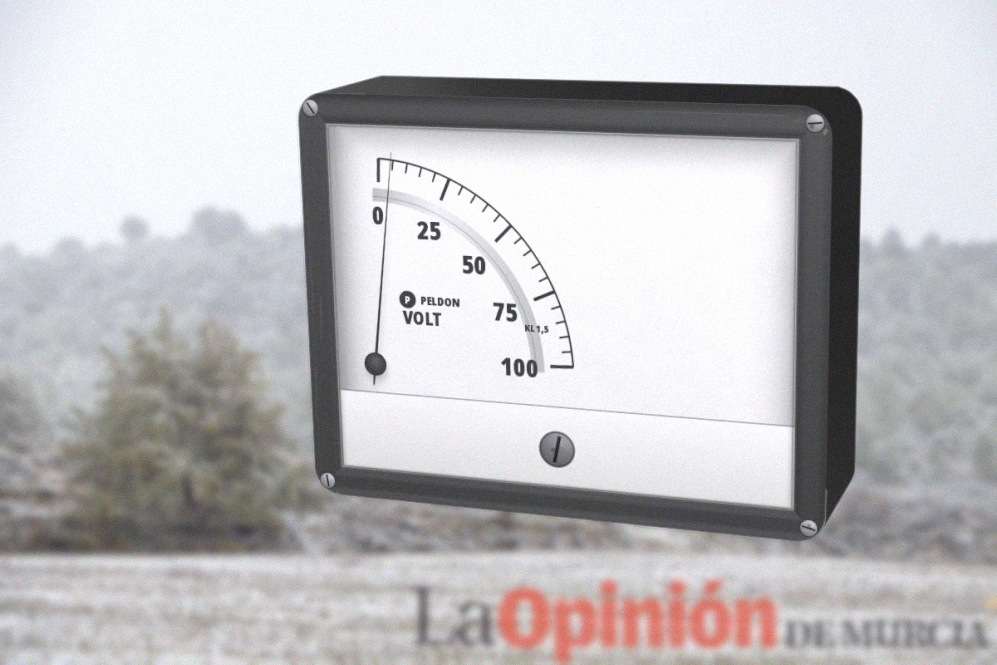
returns 5 V
